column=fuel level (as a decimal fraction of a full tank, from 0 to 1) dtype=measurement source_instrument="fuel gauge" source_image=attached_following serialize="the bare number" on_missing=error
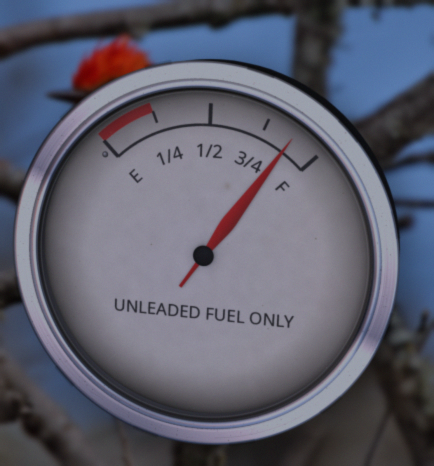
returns 0.875
